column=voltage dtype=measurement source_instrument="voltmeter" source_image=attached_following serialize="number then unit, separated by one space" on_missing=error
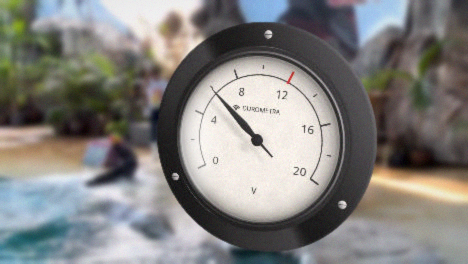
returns 6 V
